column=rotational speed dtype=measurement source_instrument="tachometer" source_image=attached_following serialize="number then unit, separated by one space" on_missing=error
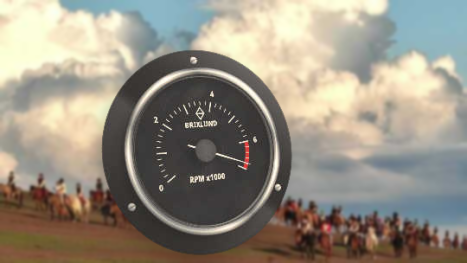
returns 6800 rpm
